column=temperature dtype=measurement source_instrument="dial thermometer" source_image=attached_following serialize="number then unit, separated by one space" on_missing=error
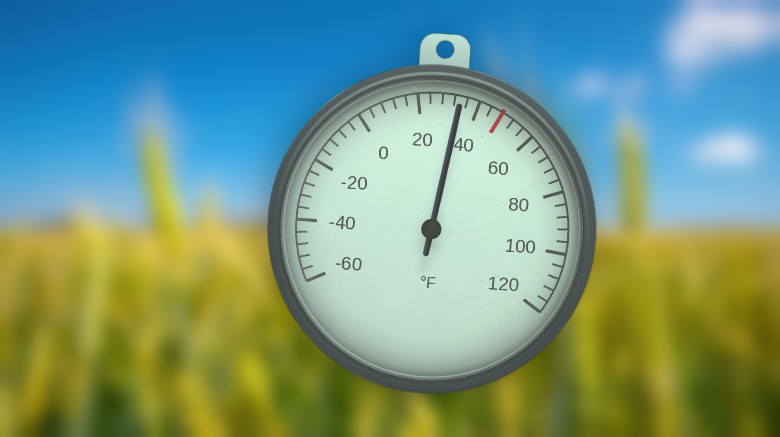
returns 34 °F
